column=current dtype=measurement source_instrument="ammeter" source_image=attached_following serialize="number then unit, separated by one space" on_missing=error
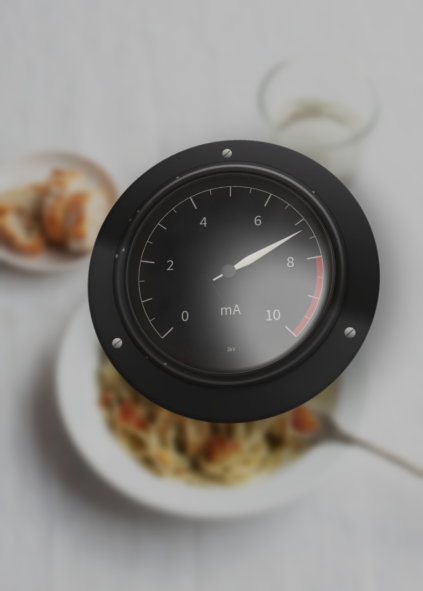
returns 7.25 mA
